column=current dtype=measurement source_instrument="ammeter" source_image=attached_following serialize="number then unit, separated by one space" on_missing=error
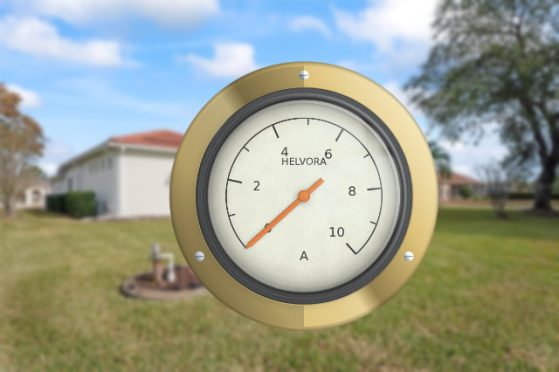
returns 0 A
